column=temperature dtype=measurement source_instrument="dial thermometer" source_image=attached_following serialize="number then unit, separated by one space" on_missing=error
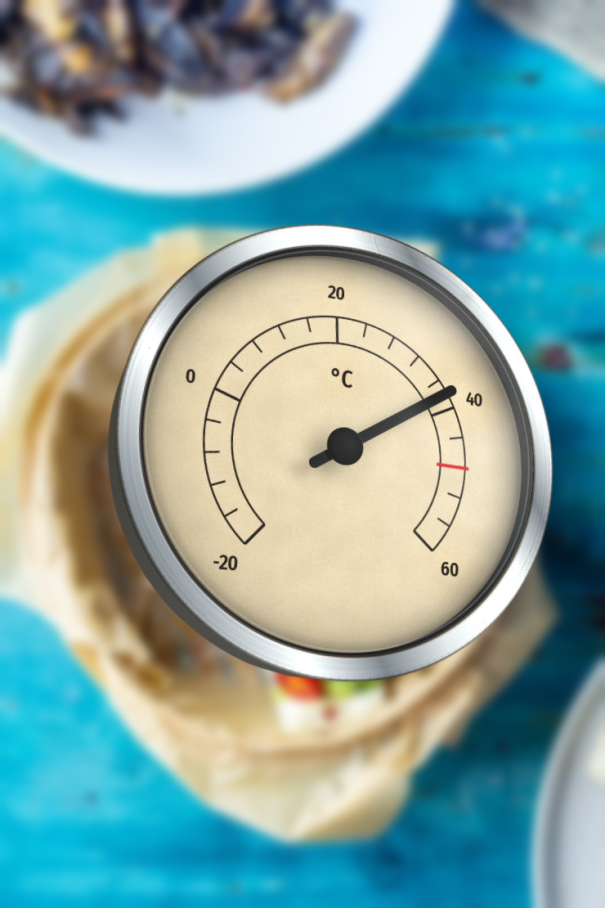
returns 38 °C
